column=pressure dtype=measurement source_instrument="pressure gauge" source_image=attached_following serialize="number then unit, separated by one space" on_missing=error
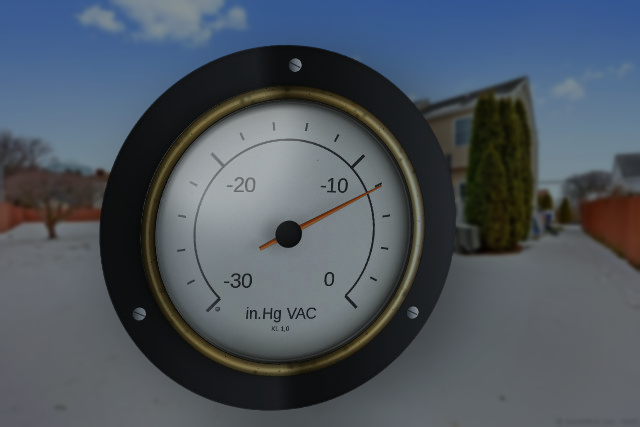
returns -8 inHg
